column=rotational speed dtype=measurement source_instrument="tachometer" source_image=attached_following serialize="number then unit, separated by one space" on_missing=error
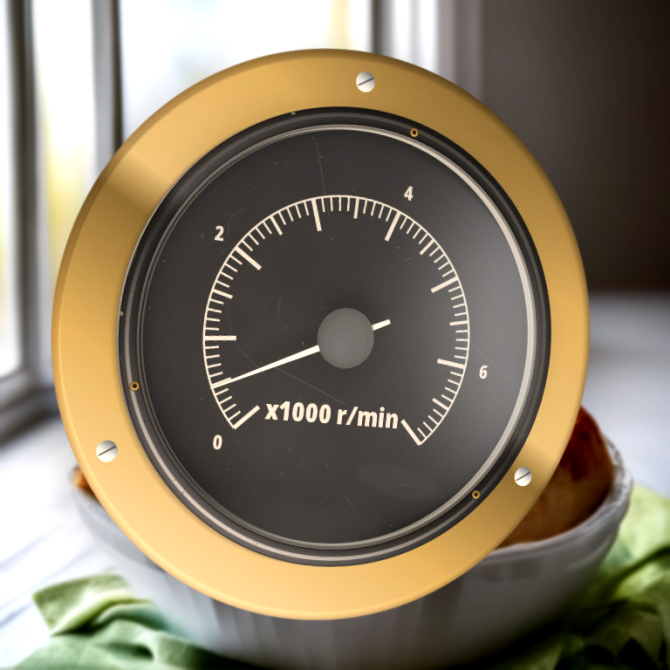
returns 500 rpm
